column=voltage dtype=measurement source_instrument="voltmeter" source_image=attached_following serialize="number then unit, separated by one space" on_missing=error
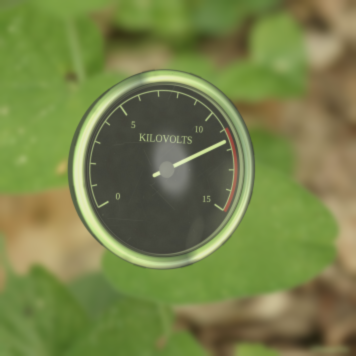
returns 11.5 kV
